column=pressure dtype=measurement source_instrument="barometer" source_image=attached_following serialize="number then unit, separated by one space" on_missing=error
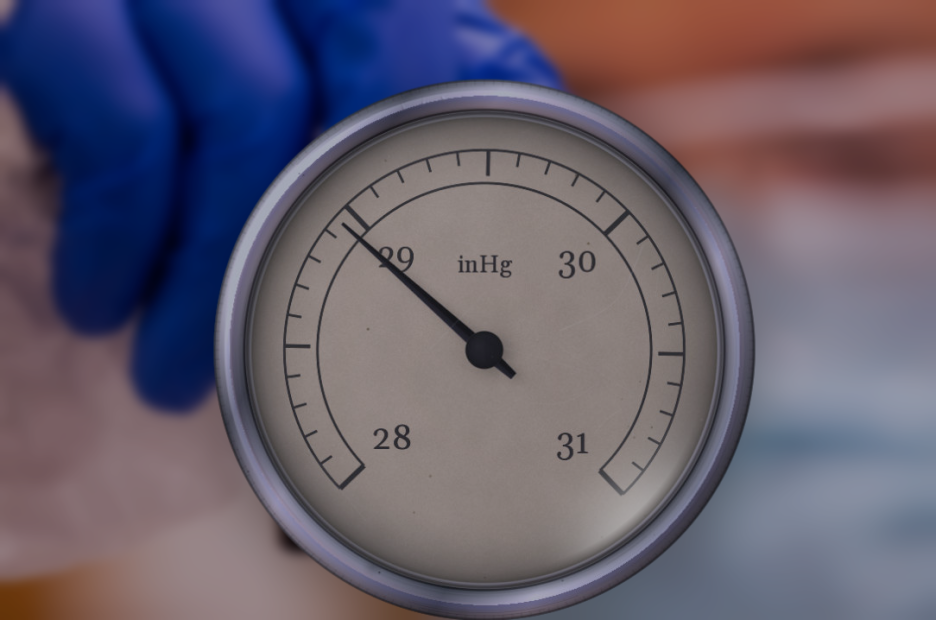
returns 28.95 inHg
